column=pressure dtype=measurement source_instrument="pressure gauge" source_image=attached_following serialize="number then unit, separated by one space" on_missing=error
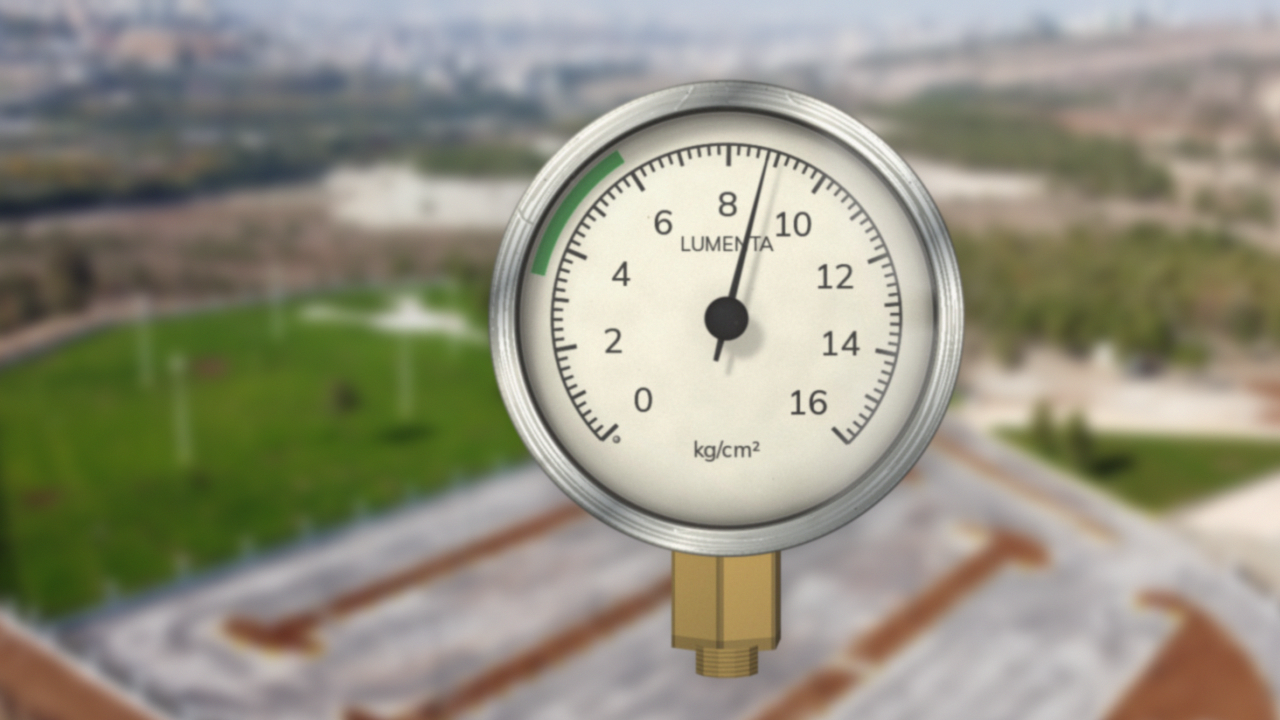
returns 8.8 kg/cm²
